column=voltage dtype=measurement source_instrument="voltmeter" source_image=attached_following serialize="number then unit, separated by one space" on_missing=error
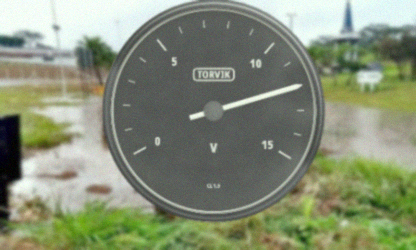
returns 12 V
